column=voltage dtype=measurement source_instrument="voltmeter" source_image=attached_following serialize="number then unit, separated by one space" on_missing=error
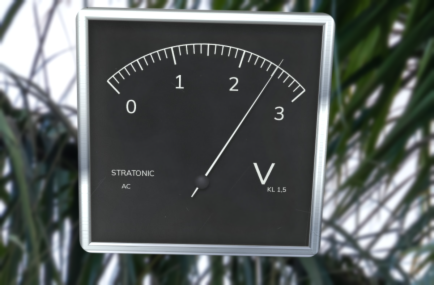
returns 2.5 V
